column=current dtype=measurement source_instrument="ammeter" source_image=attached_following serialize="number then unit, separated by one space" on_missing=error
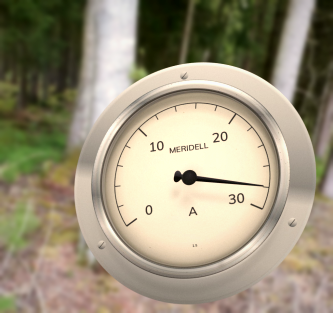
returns 28 A
